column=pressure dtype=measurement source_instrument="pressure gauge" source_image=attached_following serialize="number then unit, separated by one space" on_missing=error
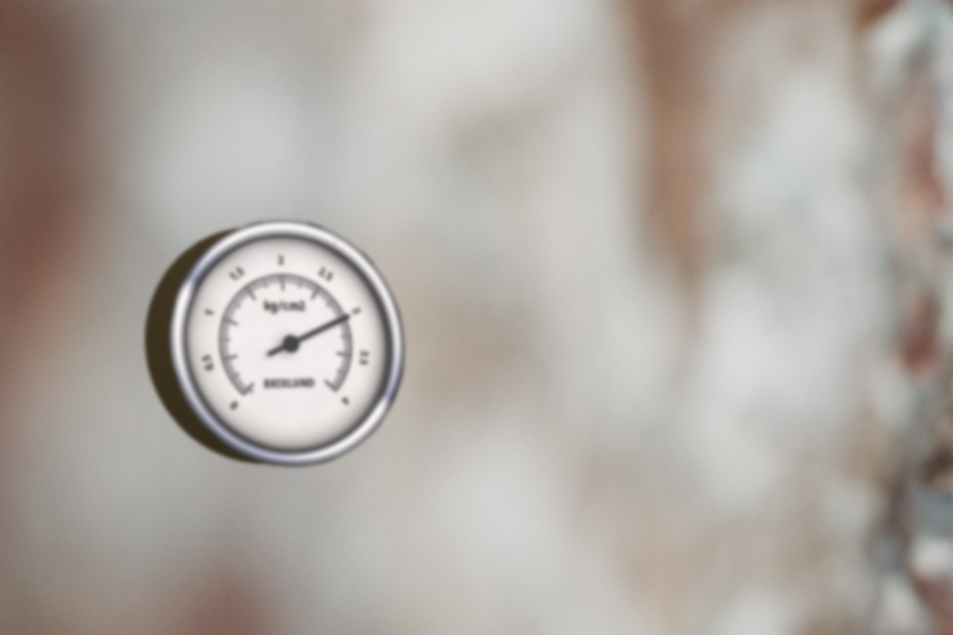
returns 3 kg/cm²
